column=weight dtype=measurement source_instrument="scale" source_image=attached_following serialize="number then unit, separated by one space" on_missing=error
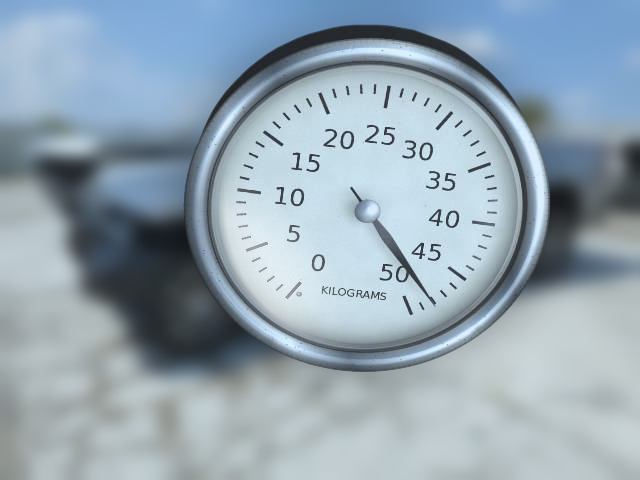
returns 48 kg
